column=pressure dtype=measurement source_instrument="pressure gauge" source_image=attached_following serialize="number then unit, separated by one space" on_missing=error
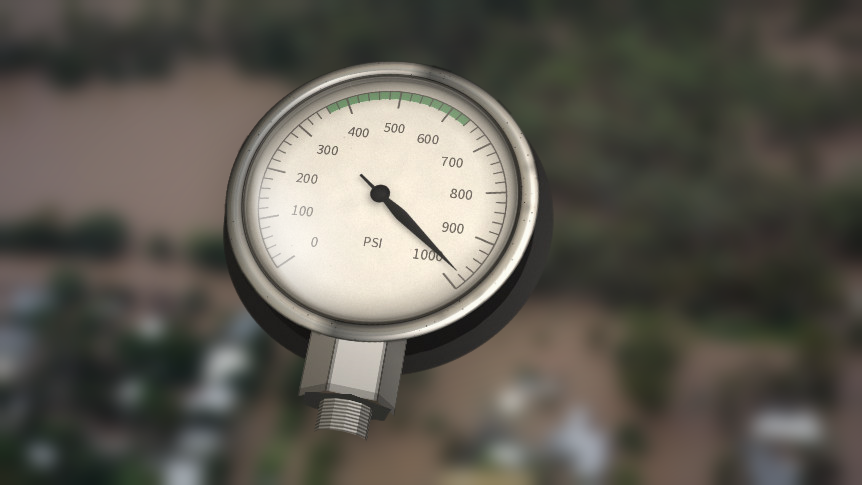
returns 980 psi
